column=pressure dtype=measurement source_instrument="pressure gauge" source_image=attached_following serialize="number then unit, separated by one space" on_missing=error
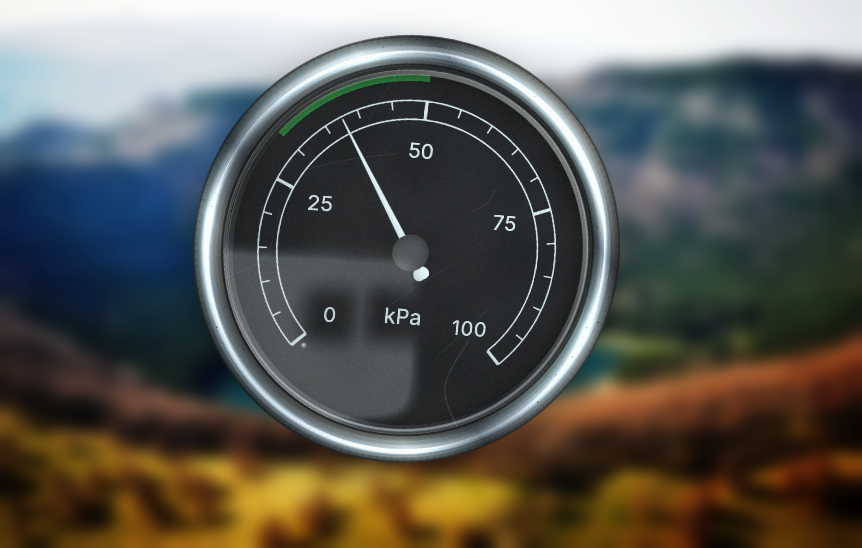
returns 37.5 kPa
